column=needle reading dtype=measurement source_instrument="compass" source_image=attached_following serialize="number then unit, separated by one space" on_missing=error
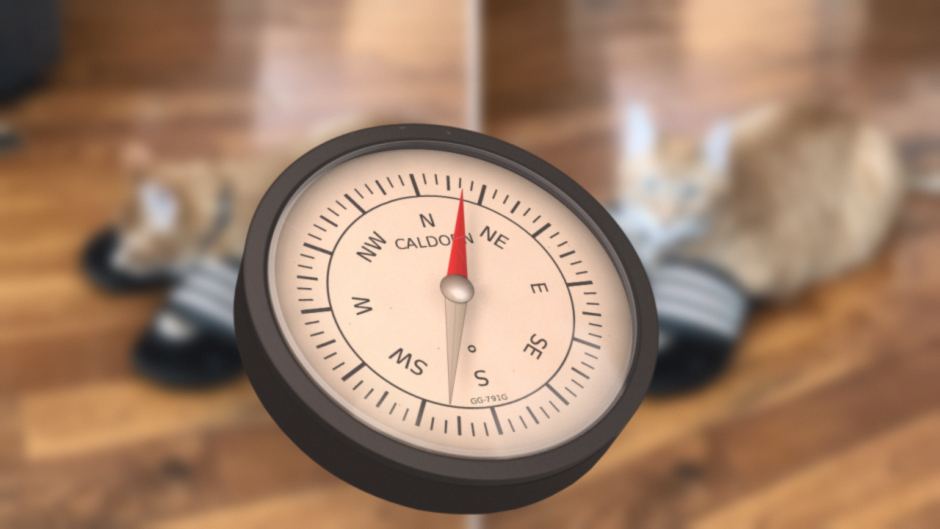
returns 20 °
